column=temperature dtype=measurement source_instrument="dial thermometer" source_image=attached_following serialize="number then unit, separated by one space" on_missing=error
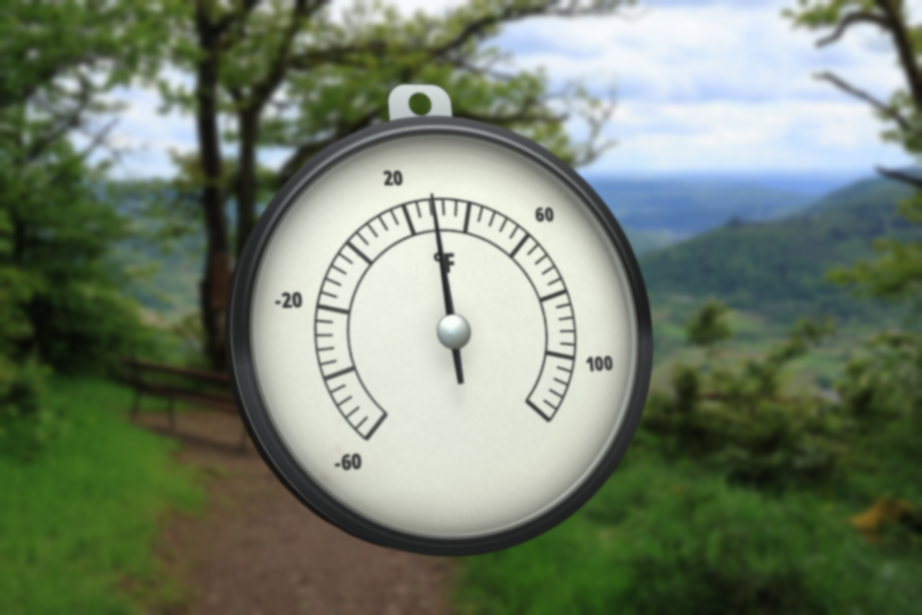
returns 28 °F
